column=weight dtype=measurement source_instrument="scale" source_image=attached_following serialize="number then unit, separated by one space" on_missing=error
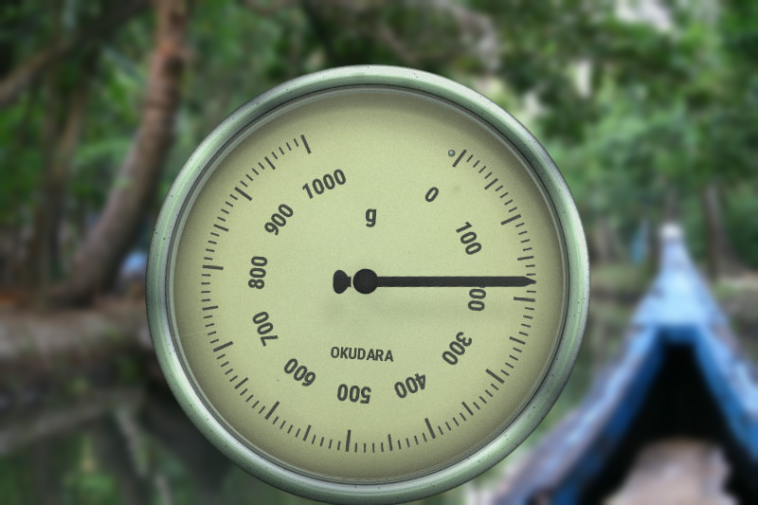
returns 180 g
